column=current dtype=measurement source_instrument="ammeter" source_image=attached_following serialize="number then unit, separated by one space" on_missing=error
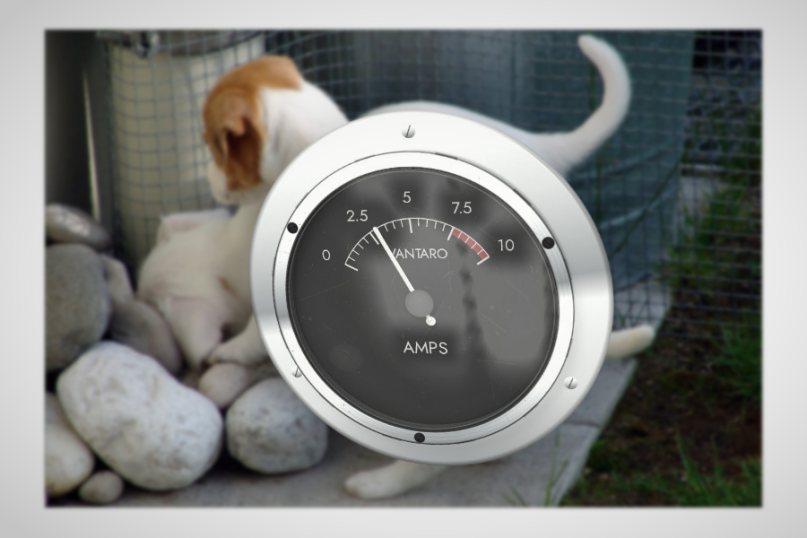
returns 3 A
